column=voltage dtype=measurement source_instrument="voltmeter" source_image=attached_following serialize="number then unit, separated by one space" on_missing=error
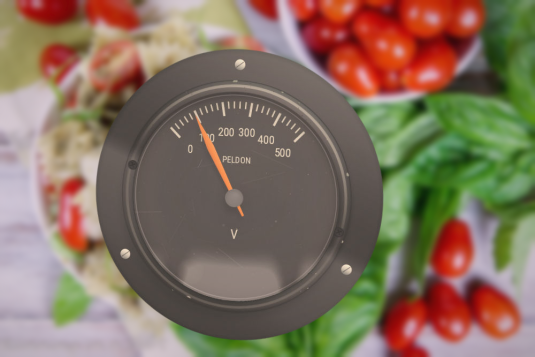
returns 100 V
